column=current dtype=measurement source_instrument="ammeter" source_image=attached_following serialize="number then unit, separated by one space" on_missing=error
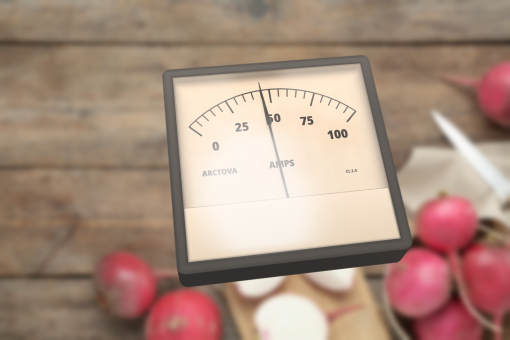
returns 45 A
